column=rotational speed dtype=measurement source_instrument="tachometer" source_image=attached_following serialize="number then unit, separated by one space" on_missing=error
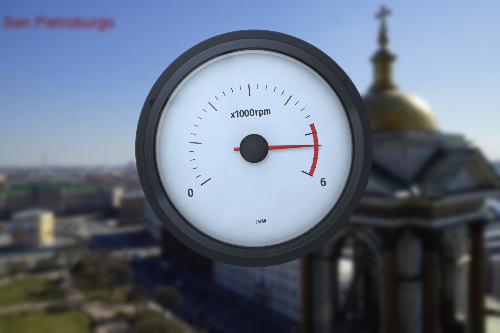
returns 5300 rpm
